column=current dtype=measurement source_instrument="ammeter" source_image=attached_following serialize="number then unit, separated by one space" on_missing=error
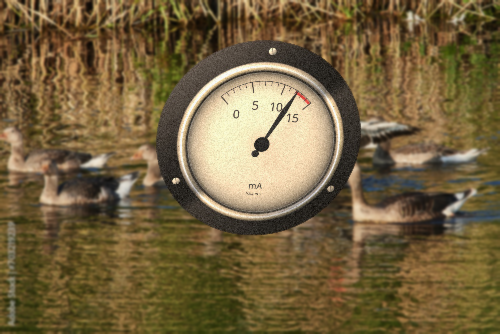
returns 12 mA
